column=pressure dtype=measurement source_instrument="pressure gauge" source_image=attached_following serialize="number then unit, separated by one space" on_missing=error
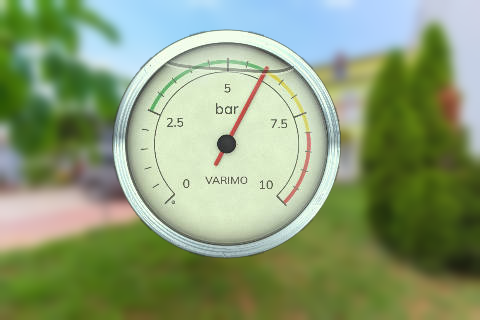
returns 6 bar
